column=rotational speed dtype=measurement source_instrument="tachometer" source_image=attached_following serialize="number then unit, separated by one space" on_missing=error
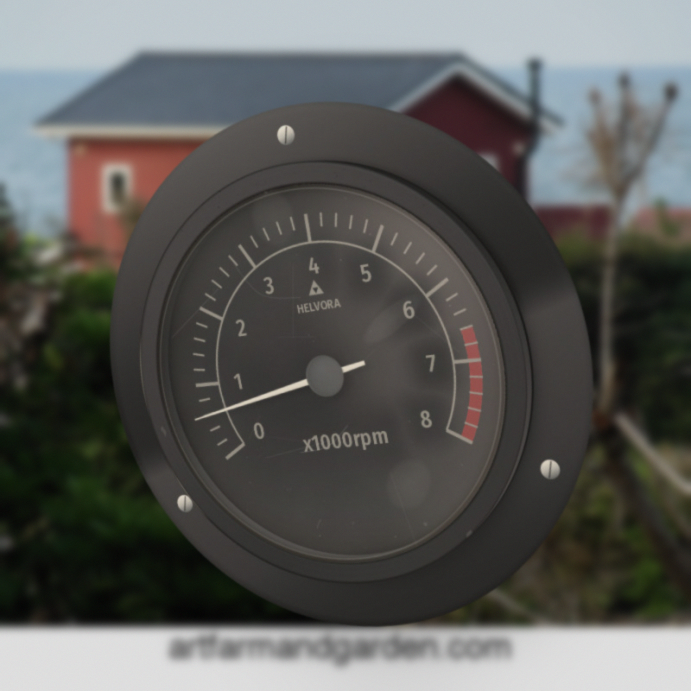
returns 600 rpm
